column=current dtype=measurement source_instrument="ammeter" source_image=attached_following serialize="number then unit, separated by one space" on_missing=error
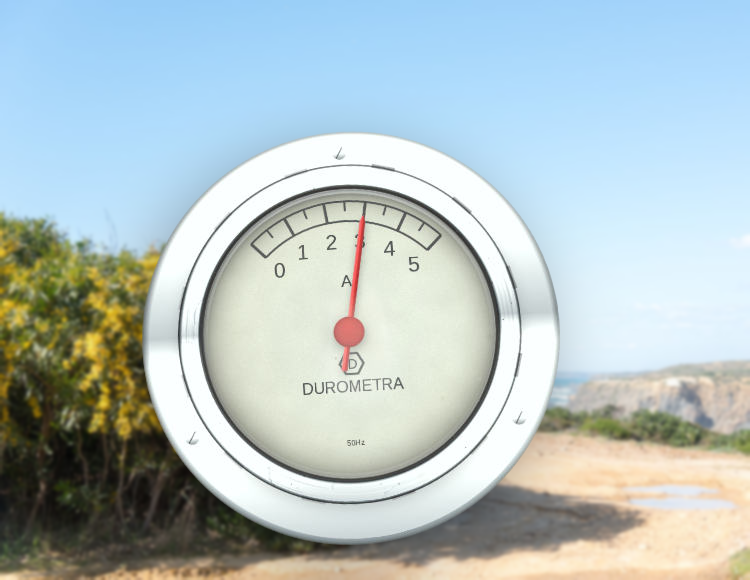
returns 3 A
